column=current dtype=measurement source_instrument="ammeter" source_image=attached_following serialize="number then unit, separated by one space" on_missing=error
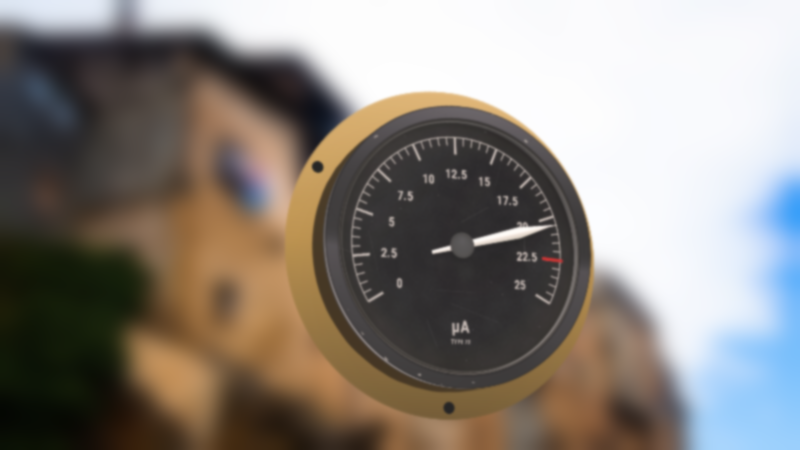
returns 20.5 µA
